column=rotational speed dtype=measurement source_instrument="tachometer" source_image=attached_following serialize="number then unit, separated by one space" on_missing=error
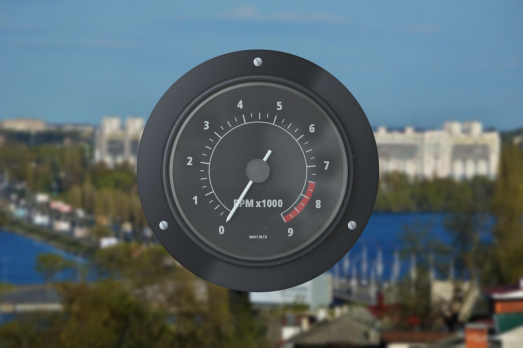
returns 0 rpm
